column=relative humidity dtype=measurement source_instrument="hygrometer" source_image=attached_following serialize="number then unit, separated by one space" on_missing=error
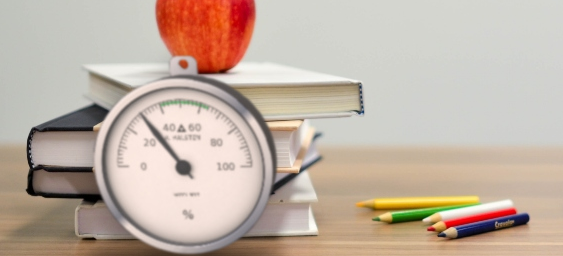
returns 30 %
